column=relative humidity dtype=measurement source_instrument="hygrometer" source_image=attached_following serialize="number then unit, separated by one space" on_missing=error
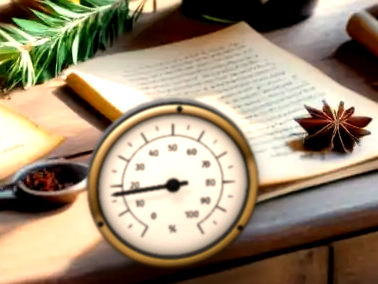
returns 17.5 %
